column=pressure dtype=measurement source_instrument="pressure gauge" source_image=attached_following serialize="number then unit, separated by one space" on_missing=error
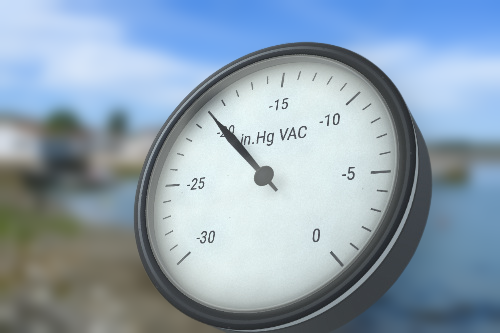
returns -20 inHg
